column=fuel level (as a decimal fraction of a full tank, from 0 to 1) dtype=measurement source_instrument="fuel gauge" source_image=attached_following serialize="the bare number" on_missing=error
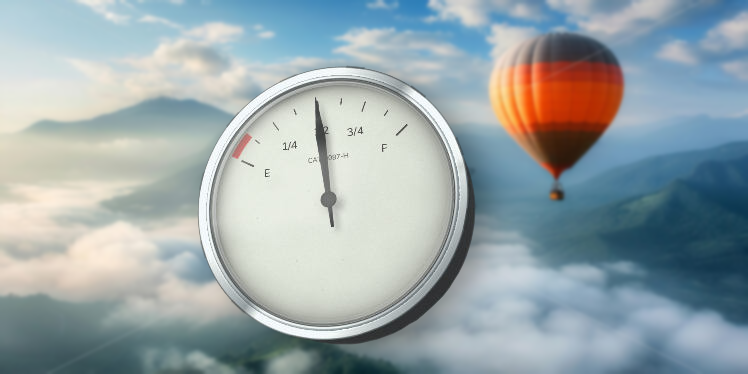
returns 0.5
